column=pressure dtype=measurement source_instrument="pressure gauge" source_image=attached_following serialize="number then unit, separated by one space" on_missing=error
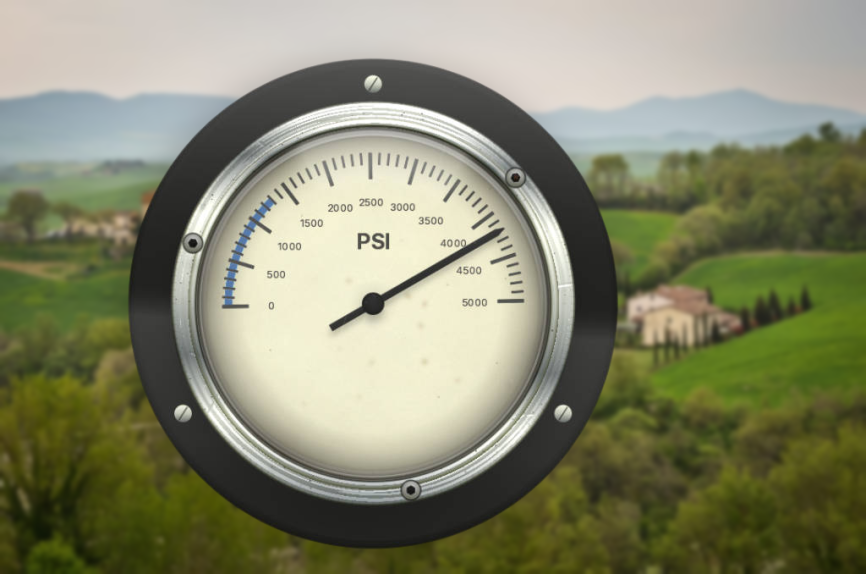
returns 4200 psi
